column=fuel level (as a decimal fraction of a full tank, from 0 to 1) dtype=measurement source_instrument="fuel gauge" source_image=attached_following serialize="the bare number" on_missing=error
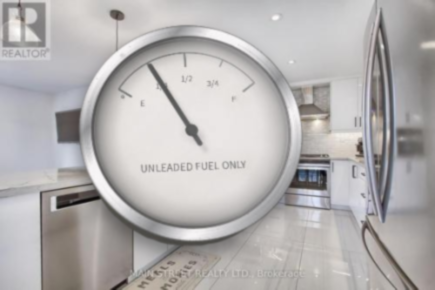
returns 0.25
